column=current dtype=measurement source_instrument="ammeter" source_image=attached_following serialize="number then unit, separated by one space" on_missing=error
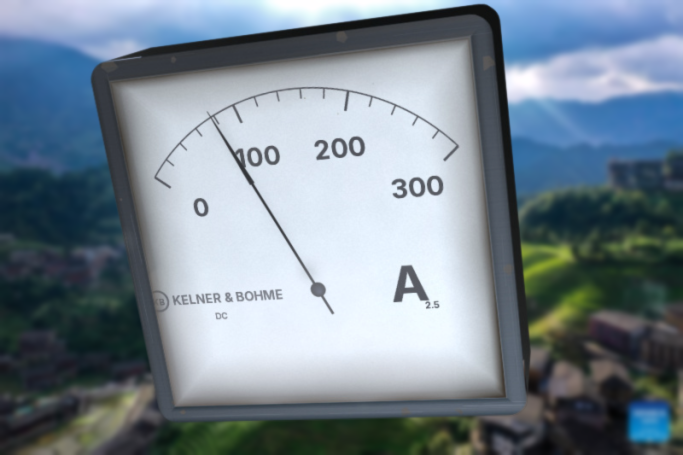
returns 80 A
